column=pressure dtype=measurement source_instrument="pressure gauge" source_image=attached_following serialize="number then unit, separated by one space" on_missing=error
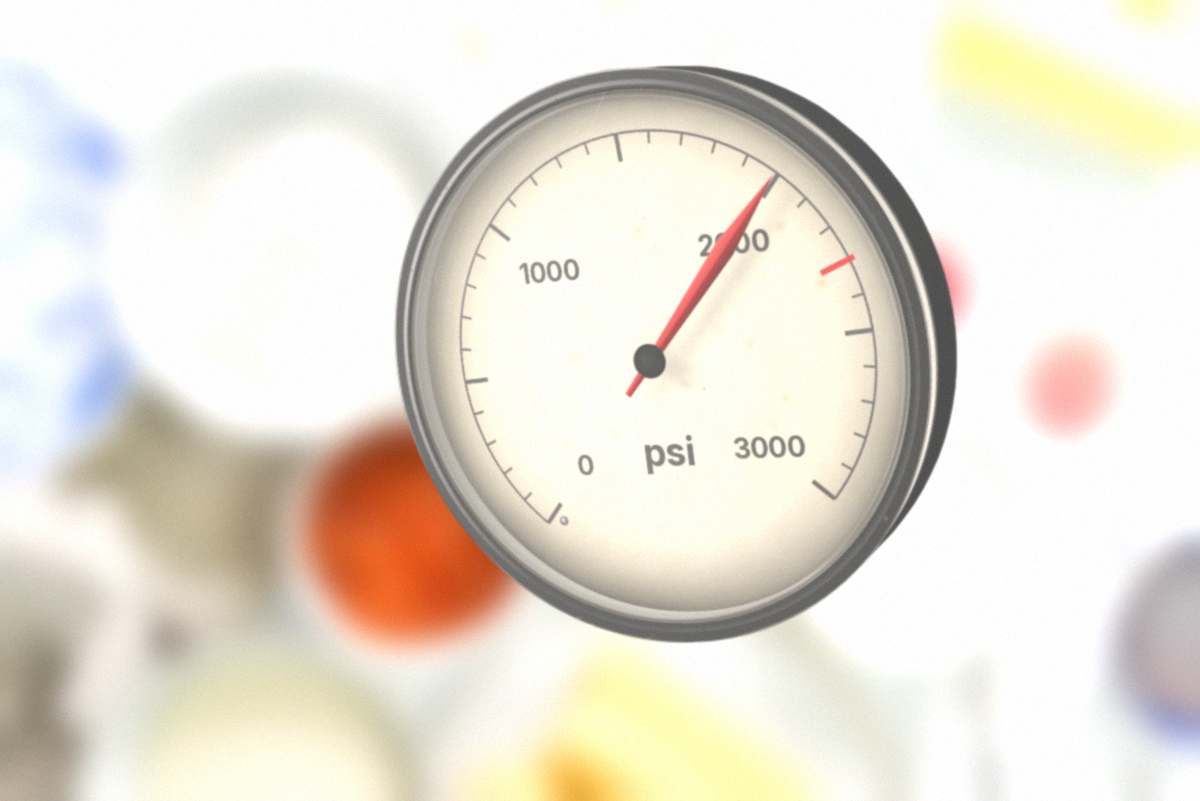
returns 2000 psi
